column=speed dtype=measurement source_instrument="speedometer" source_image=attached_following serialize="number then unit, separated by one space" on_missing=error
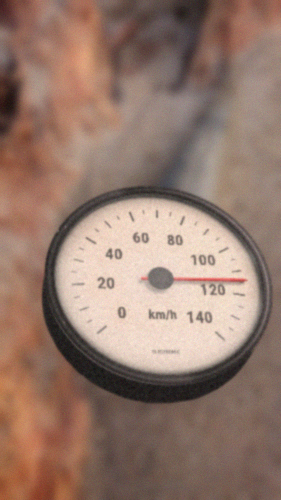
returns 115 km/h
